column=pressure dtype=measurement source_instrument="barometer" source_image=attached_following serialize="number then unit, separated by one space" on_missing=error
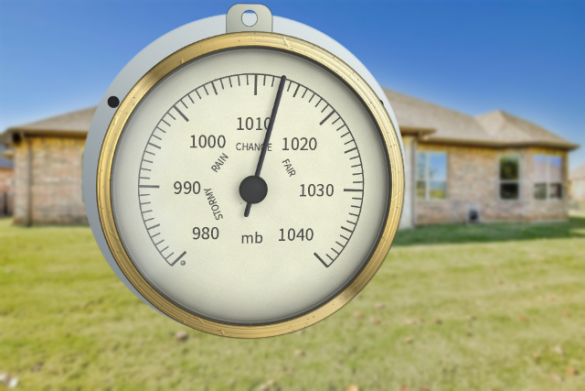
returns 1013 mbar
